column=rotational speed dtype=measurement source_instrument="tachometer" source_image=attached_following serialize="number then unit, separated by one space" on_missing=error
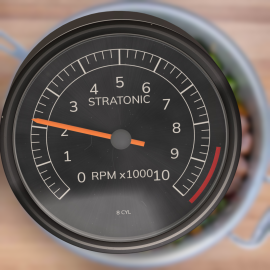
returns 2200 rpm
